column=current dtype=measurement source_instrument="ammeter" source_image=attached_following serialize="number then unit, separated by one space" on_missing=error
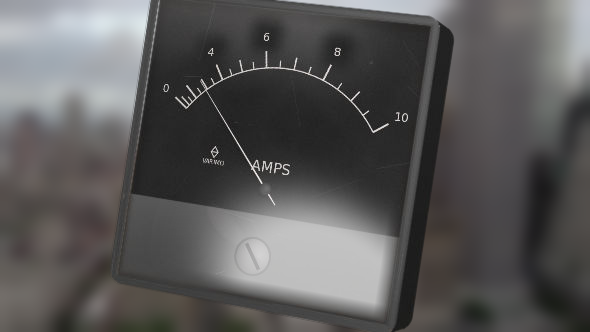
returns 3 A
